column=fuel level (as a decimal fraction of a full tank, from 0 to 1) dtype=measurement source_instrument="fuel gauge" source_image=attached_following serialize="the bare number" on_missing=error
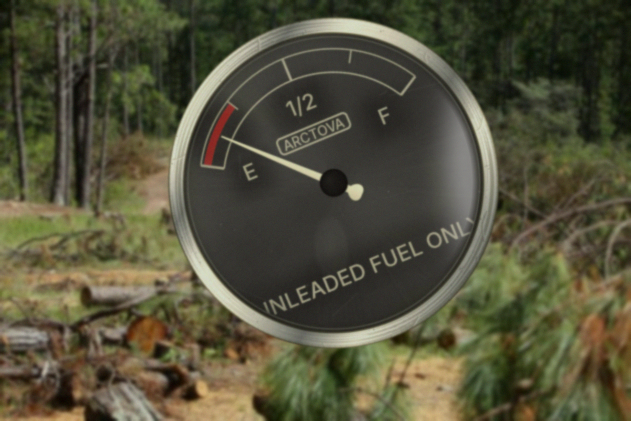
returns 0.125
